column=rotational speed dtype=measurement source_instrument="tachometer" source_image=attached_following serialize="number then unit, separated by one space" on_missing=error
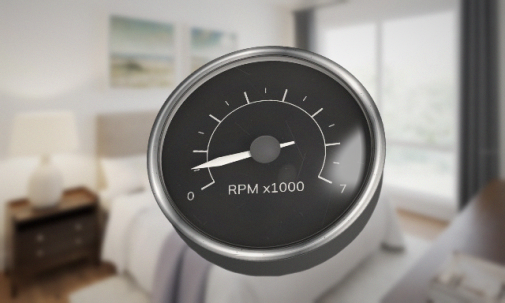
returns 500 rpm
